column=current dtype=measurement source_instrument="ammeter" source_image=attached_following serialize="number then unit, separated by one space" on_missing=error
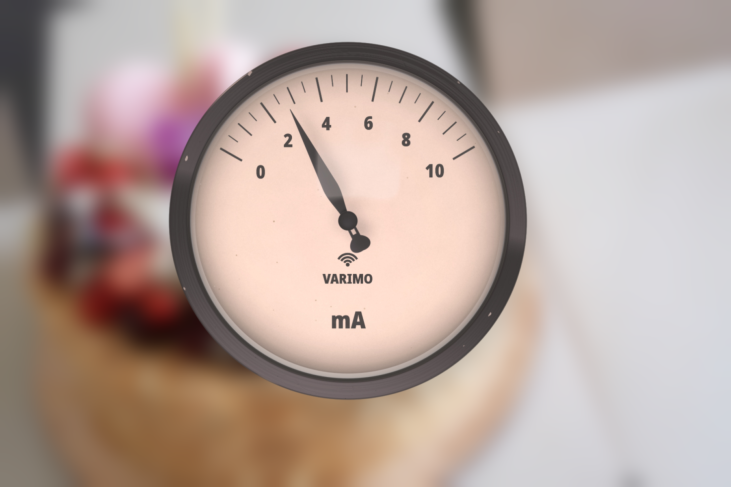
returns 2.75 mA
